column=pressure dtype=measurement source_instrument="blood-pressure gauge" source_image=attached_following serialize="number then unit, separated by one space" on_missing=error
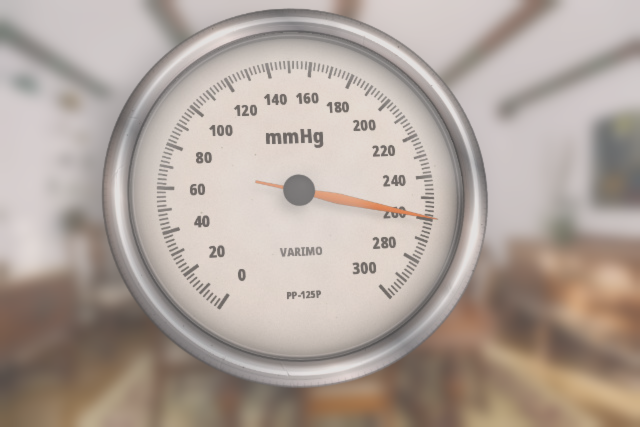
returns 260 mmHg
